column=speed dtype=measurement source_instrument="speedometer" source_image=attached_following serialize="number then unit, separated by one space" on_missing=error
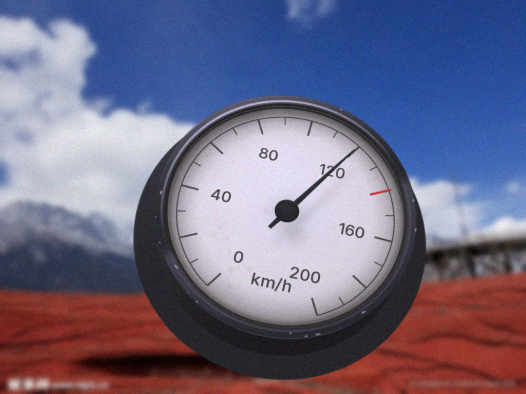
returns 120 km/h
